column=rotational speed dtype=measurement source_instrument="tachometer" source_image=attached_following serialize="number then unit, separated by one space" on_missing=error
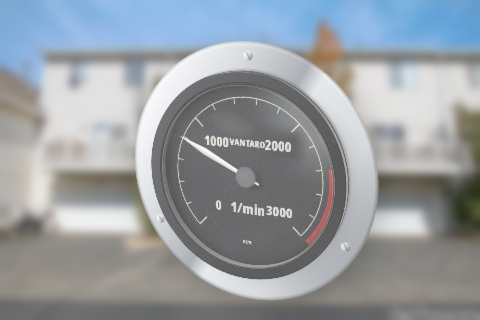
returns 800 rpm
